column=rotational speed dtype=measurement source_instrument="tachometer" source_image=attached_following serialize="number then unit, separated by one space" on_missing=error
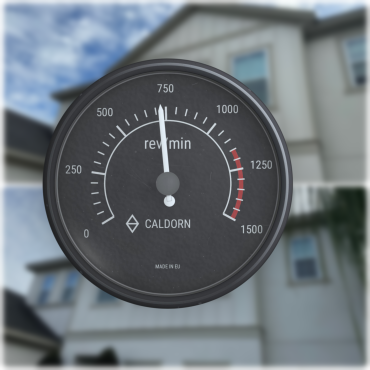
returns 725 rpm
